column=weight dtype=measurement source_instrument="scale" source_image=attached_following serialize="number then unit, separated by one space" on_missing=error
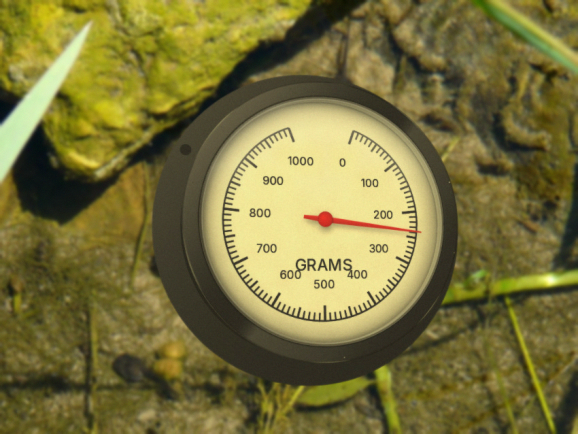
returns 240 g
